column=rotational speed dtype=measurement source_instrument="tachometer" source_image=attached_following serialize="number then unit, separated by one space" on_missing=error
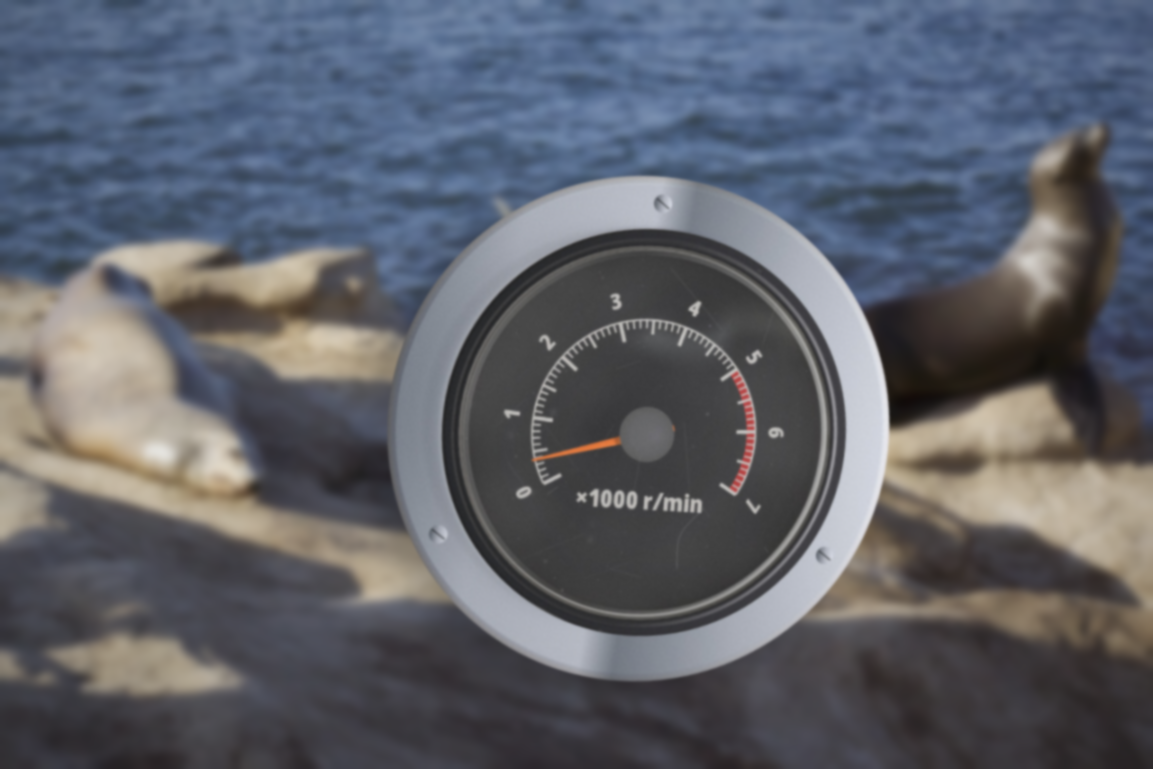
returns 400 rpm
